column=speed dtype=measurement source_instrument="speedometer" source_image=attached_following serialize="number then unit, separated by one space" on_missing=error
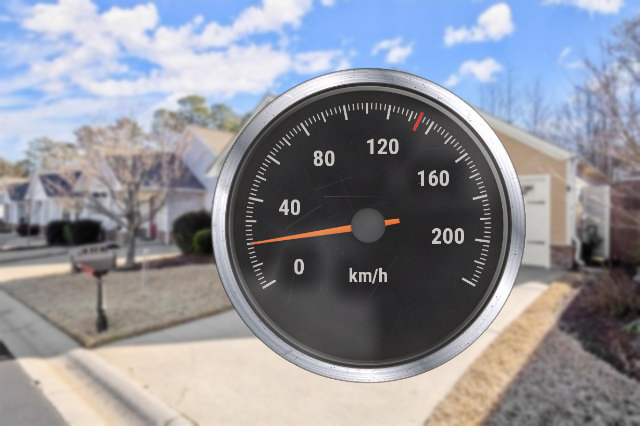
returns 20 km/h
